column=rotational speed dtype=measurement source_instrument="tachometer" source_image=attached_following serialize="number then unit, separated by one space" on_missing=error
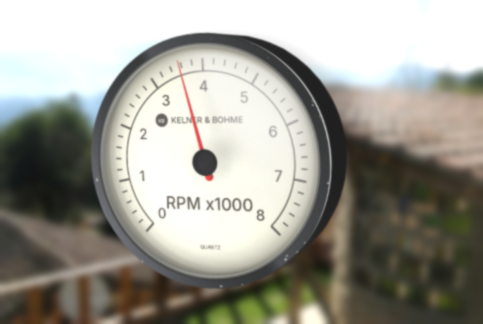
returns 3600 rpm
